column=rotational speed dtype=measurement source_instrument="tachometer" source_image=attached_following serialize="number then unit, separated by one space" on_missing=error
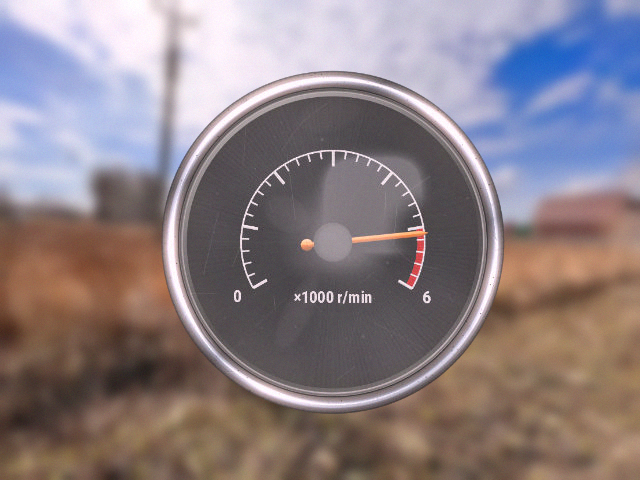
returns 5100 rpm
